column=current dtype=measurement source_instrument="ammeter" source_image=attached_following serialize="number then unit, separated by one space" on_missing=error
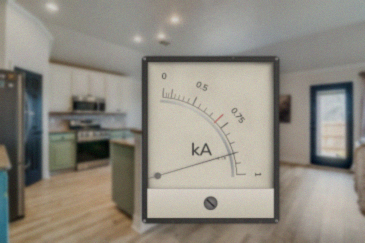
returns 0.9 kA
